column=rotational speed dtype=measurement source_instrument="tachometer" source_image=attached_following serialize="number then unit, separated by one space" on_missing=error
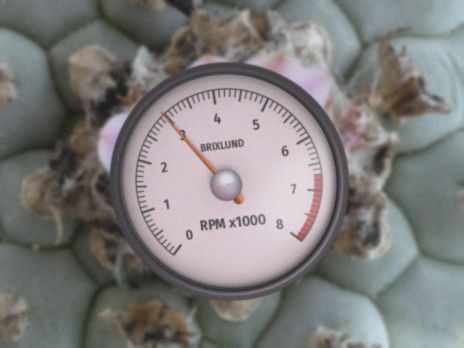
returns 3000 rpm
